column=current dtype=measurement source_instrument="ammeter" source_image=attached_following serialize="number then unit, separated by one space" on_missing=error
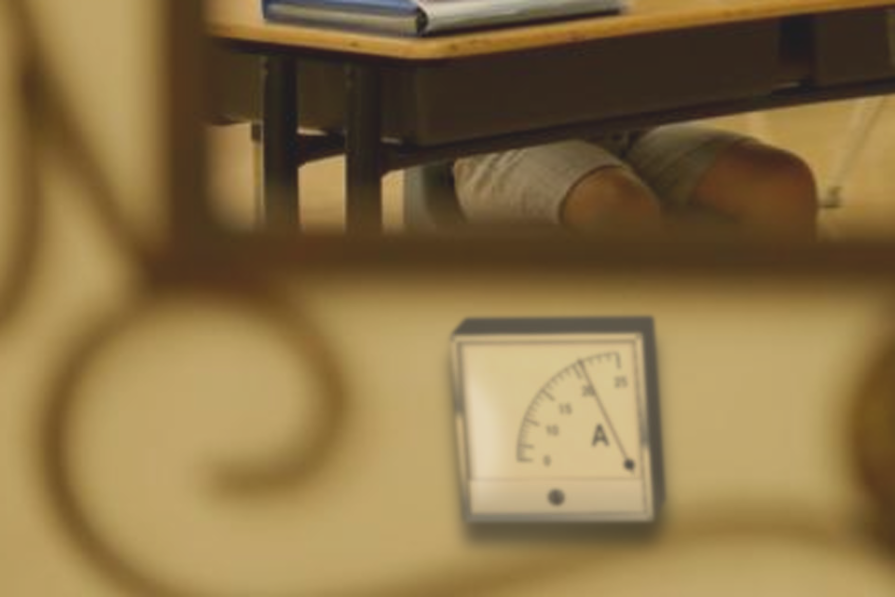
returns 21 A
